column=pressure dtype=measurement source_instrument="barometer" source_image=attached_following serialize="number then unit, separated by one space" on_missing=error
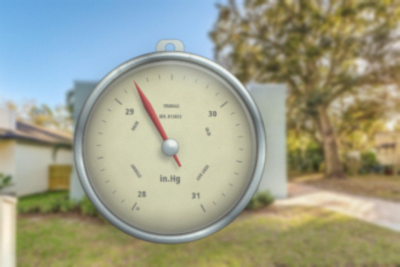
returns 29.2 inHg
